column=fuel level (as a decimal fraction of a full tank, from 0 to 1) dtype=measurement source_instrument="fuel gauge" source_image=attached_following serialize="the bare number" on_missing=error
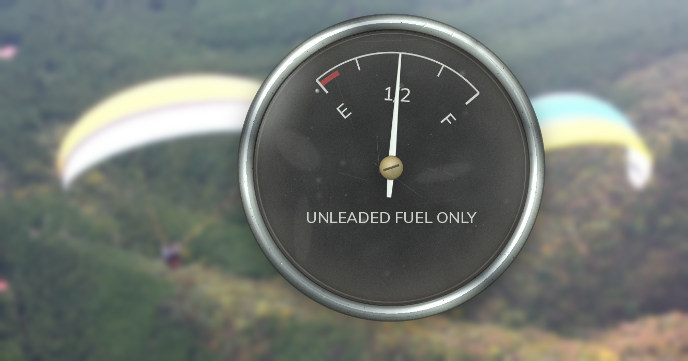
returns 0.5
